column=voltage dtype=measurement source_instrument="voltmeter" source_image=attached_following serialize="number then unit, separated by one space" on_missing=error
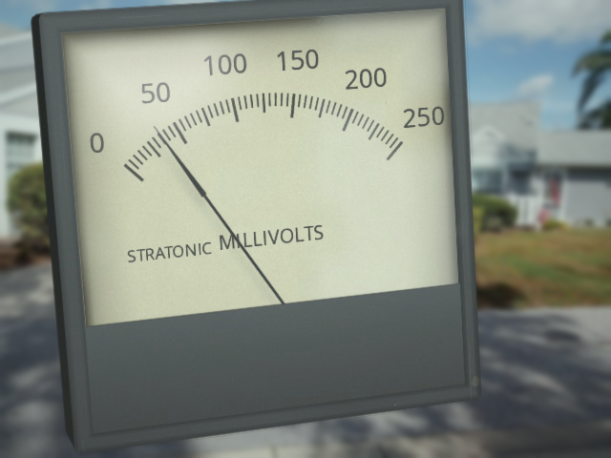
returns 35 mV
